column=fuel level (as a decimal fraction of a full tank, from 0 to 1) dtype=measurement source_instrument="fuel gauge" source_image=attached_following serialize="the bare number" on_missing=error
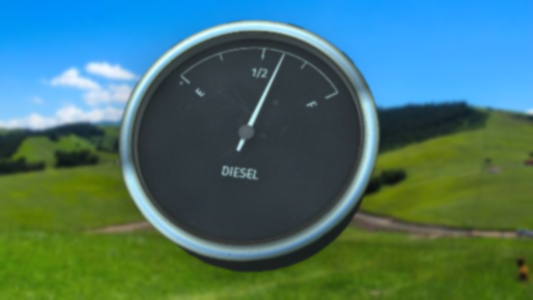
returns 0.625
